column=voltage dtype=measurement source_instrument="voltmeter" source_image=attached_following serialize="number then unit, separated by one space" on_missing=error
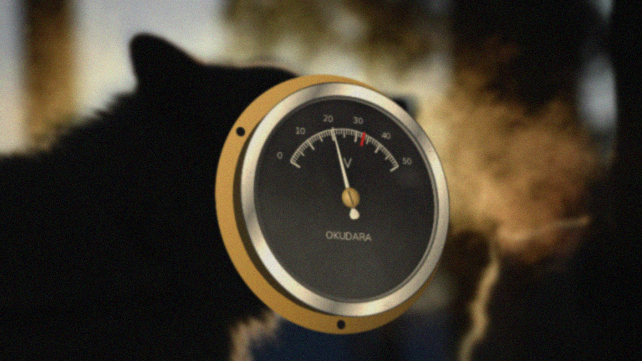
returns 20 V
